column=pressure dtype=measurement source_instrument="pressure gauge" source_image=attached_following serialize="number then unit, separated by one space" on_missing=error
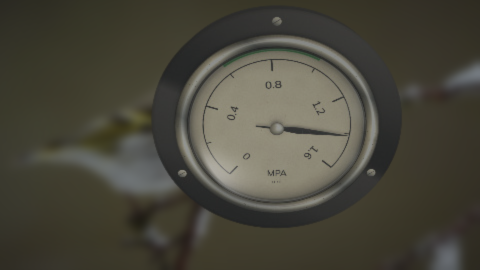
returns 1.4 MPa
